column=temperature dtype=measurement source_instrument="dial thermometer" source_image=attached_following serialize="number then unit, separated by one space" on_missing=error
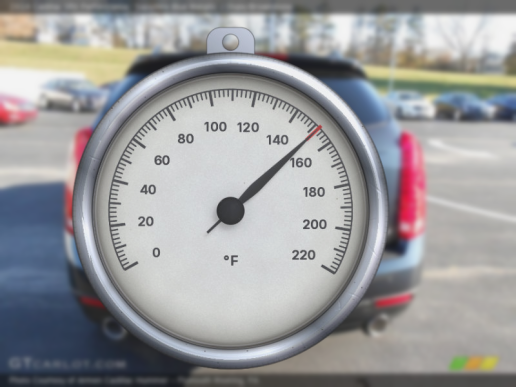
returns 152 °F
